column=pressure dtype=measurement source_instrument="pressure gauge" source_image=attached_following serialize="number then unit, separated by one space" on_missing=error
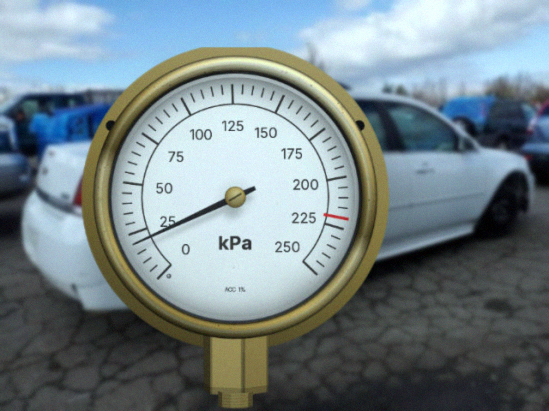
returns 20 kPa
